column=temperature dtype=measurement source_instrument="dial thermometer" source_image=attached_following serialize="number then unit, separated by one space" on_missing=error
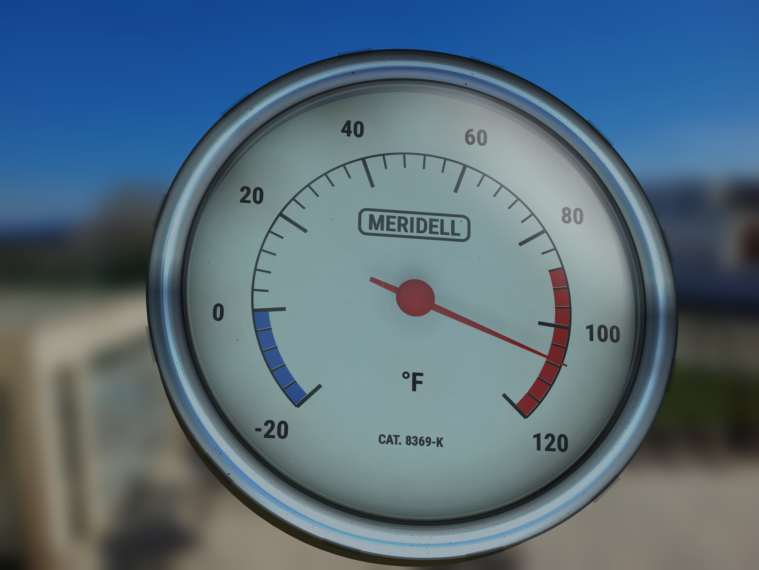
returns 108 °F
